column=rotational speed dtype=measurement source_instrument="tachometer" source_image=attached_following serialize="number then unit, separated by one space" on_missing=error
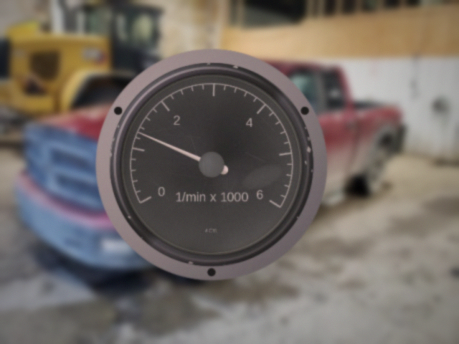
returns 1300 rpm
